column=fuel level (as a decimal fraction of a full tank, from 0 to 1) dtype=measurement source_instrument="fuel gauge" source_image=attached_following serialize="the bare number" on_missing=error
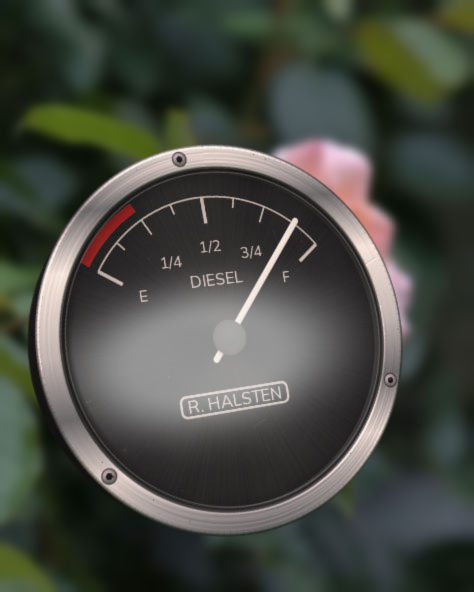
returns 0.875
